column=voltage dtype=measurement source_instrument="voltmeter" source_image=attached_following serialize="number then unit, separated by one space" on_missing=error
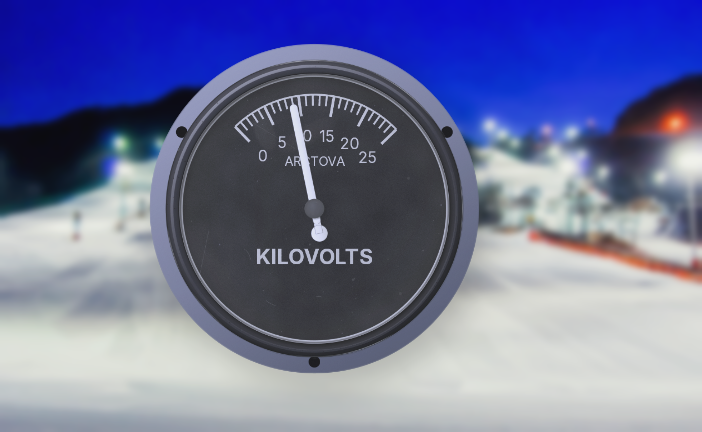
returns 9 kV
